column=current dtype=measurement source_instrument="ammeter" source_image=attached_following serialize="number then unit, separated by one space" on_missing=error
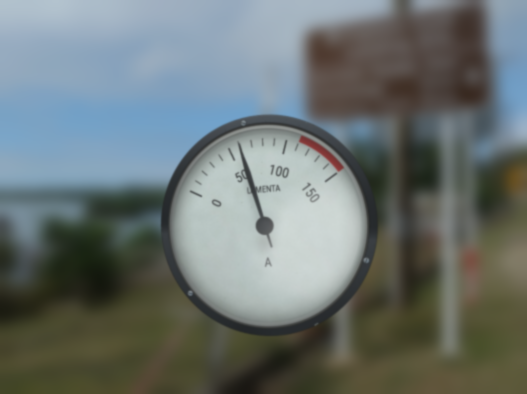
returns 60 A
